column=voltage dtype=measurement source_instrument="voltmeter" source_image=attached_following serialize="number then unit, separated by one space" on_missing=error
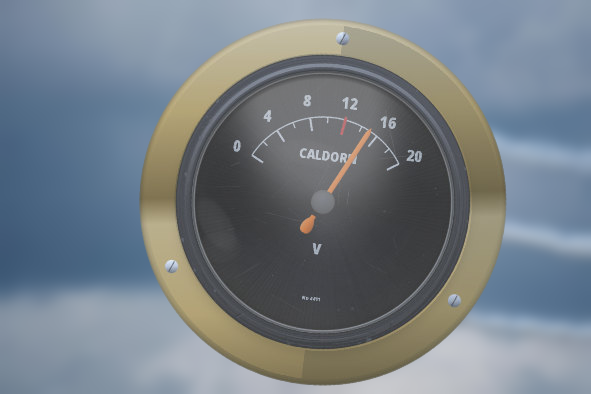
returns 15 V
